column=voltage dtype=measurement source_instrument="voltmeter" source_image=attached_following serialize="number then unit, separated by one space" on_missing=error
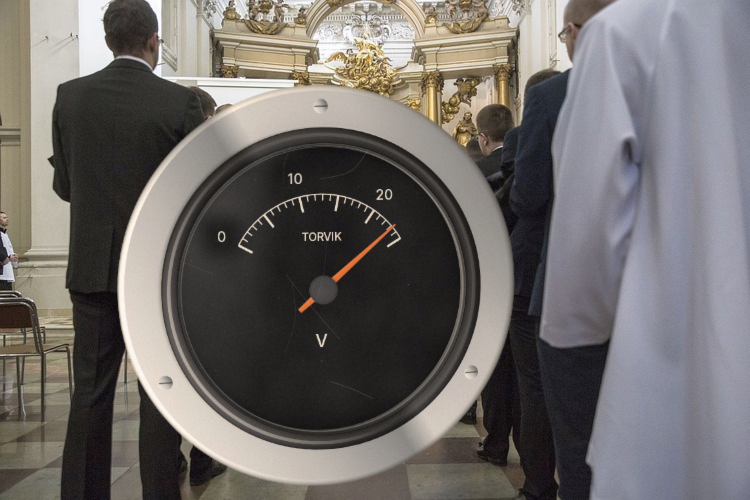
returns 23 V
